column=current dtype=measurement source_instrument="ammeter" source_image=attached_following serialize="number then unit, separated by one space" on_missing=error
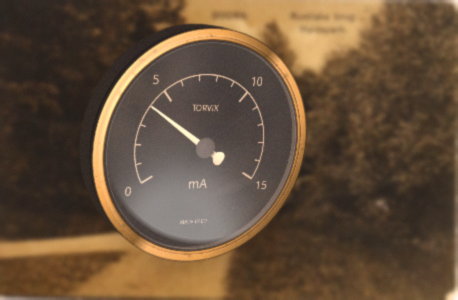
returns 4 mA
